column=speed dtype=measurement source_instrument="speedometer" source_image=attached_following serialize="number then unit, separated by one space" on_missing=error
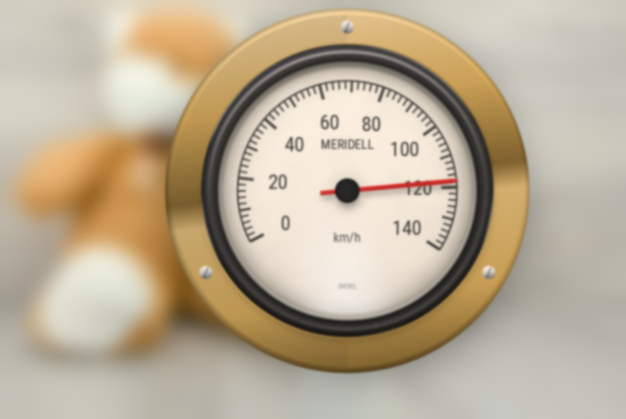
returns 118 km/h
